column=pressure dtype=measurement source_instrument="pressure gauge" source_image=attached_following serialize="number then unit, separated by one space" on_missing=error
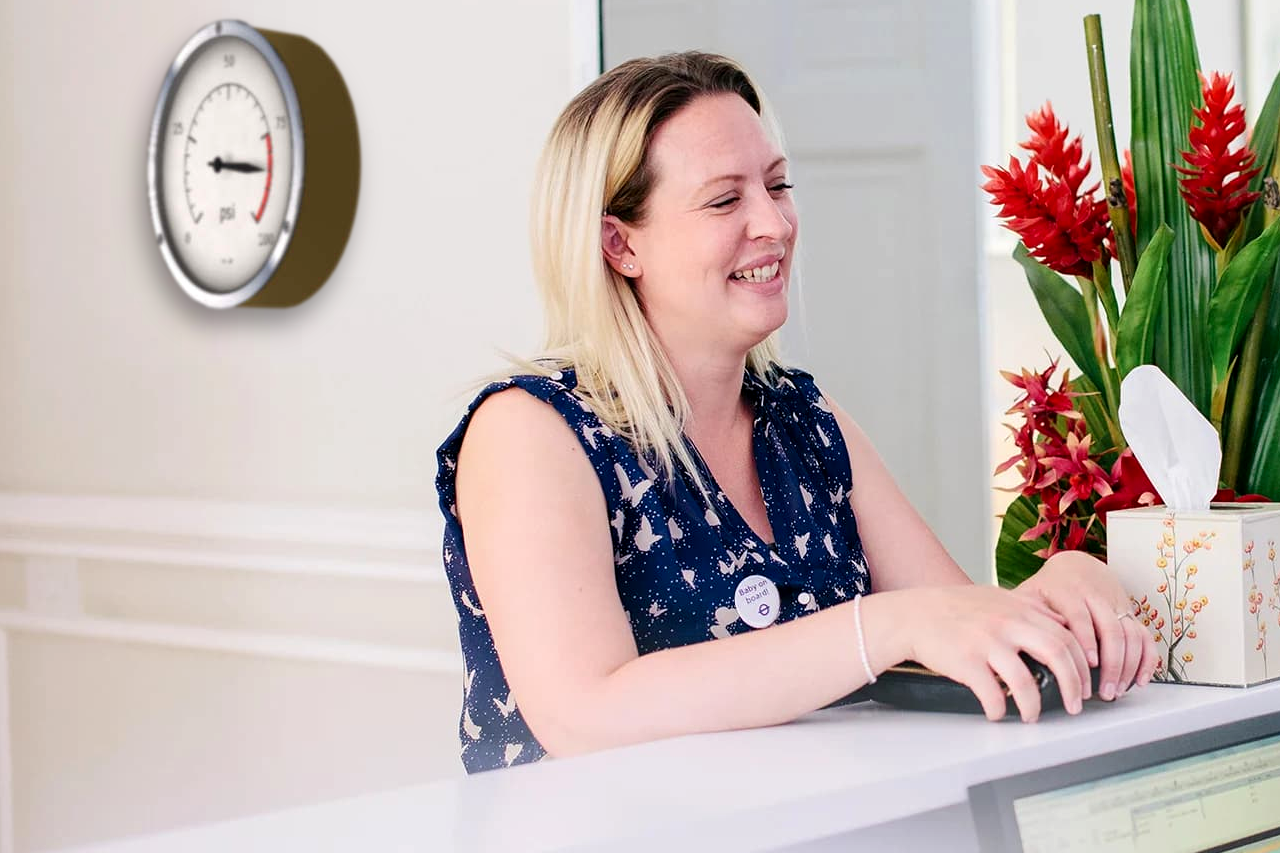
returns 85 psi
